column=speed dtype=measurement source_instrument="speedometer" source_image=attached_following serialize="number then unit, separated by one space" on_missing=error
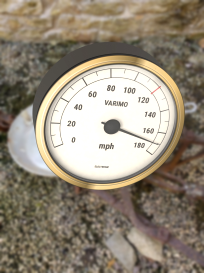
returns 170 mph
